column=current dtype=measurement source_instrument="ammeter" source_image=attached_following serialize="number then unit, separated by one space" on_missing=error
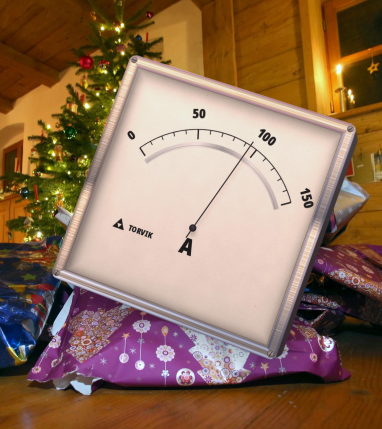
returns 95 A
